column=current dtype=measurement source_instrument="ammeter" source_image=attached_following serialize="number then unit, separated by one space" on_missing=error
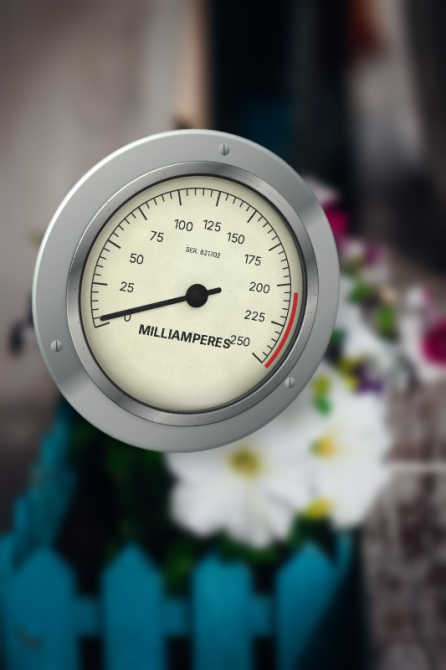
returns 5 mA
